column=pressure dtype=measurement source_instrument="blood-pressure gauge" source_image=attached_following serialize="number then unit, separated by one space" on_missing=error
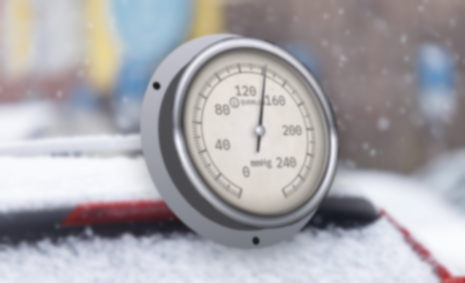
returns 140 mmHg
